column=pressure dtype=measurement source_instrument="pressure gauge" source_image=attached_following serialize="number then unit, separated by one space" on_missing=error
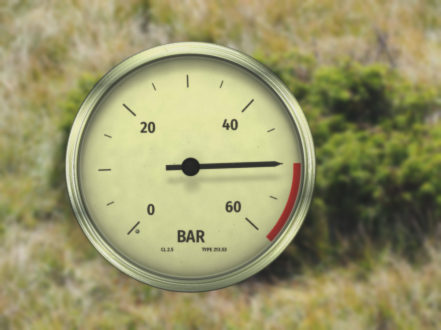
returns 50 bar
